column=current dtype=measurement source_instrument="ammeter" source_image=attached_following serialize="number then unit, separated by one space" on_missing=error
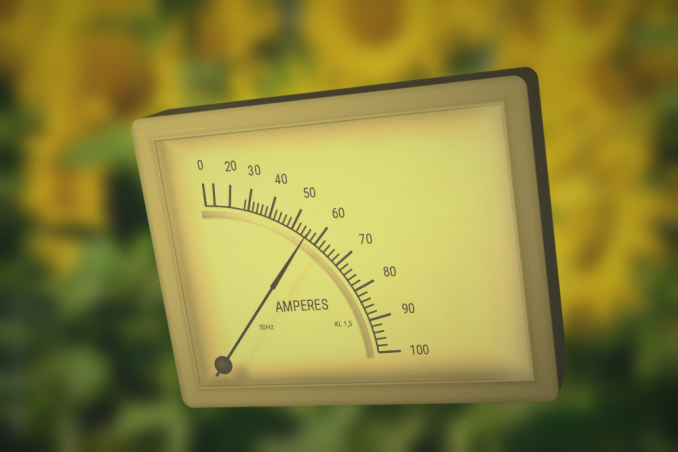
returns 56 A
